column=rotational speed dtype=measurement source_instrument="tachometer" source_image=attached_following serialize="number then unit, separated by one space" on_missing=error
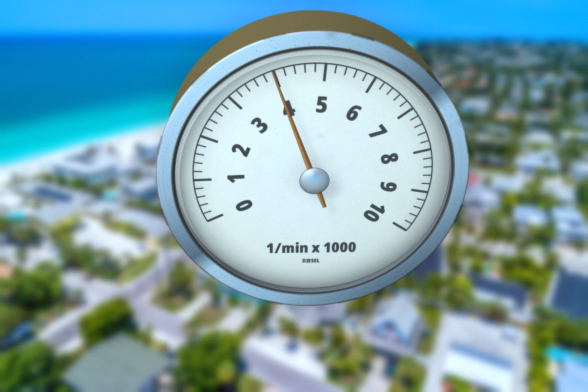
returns 4000 rpm
